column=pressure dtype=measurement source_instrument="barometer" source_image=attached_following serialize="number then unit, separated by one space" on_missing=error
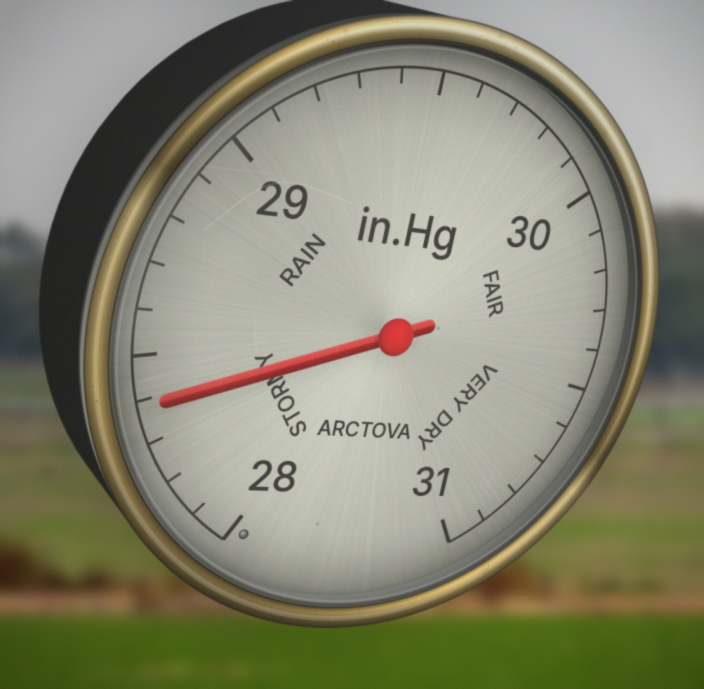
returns 28.4 inHg
